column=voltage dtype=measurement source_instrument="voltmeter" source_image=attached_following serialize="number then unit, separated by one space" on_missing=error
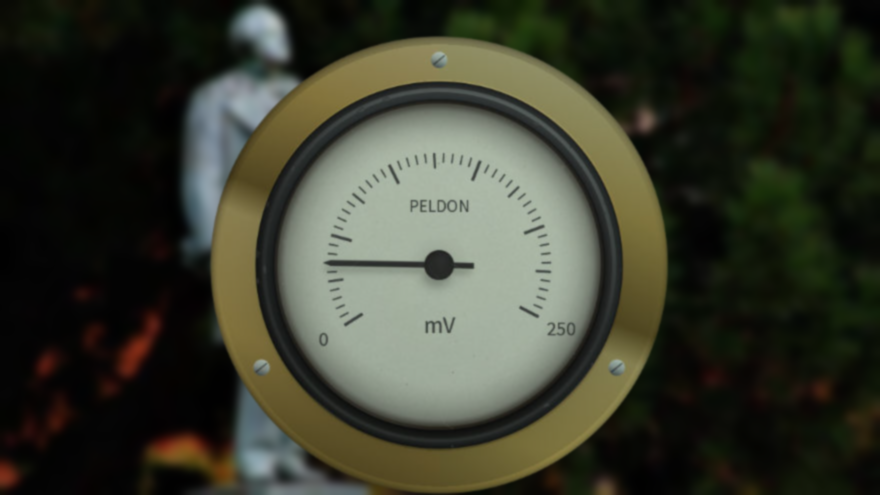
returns 35 mV
